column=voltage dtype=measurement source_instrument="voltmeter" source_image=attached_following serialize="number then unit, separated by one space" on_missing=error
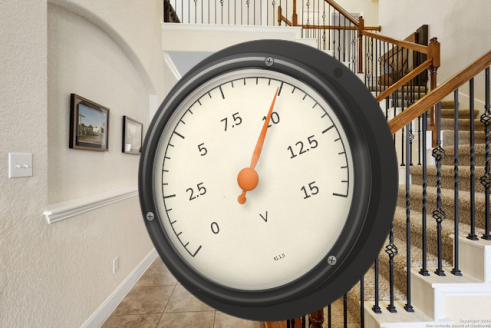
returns 10 V
